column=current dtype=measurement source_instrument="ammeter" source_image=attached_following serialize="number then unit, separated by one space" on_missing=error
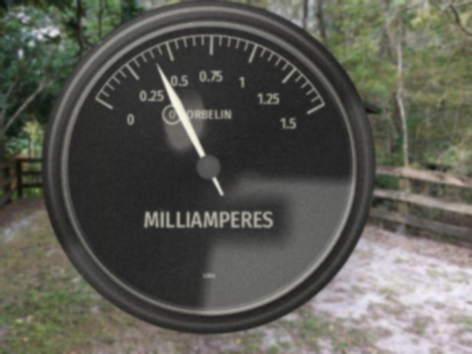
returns 0.4 mA
